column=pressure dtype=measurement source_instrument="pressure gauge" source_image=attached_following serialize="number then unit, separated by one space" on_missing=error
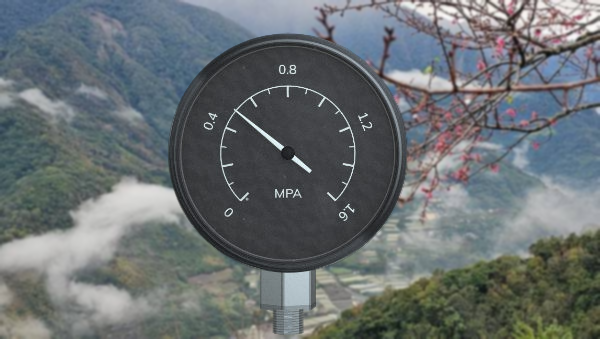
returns 0.5 MPa
